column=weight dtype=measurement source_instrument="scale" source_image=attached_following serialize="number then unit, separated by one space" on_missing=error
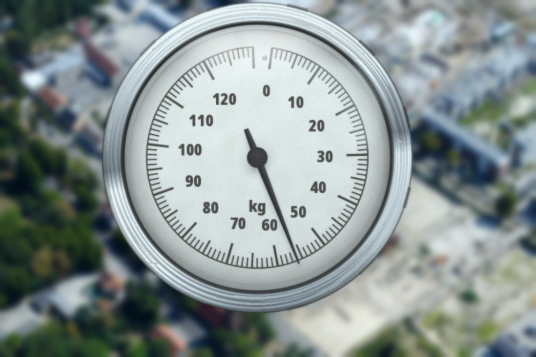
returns 56 kg
